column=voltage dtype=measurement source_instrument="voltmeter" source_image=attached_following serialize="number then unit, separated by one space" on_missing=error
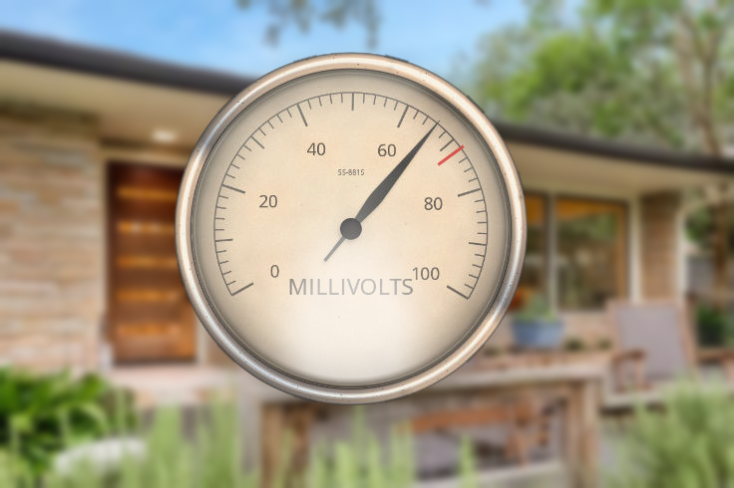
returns 66 mV
